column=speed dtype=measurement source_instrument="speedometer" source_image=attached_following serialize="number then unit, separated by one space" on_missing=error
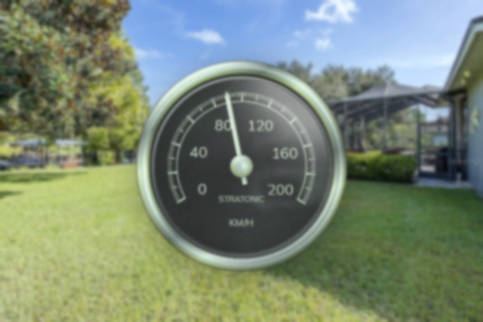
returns 90 km/h
